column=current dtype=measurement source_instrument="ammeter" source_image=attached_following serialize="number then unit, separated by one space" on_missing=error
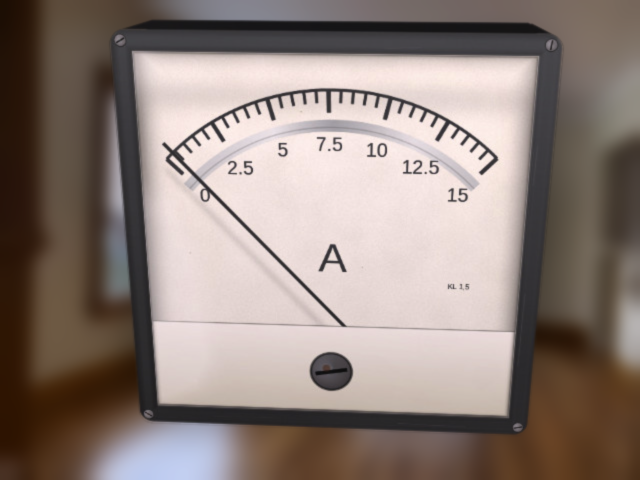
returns 0.5 A
